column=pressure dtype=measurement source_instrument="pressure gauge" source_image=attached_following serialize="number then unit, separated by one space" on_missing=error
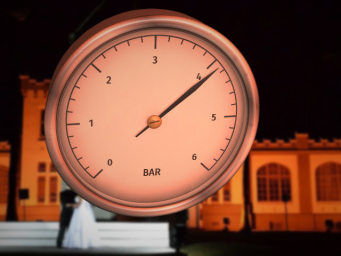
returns 4.1 bar
